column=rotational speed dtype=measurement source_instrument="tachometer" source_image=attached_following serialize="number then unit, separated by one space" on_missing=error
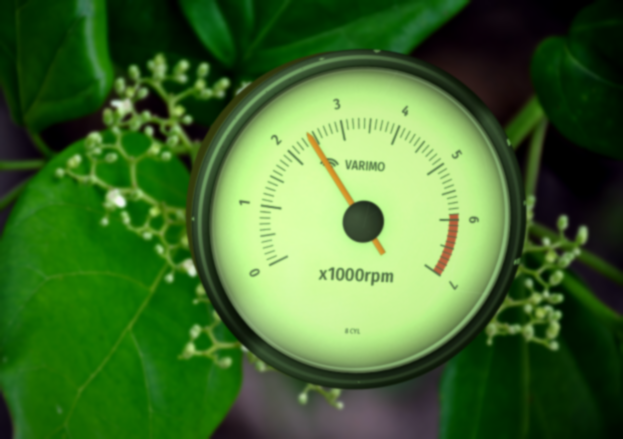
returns 2400 rpm
